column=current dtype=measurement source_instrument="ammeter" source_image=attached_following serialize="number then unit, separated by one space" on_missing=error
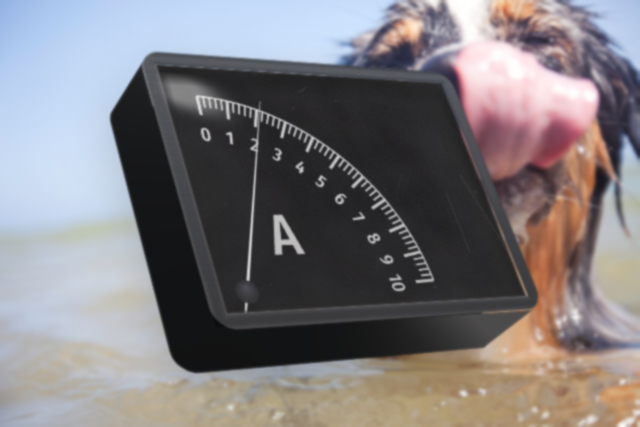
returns 2 A
